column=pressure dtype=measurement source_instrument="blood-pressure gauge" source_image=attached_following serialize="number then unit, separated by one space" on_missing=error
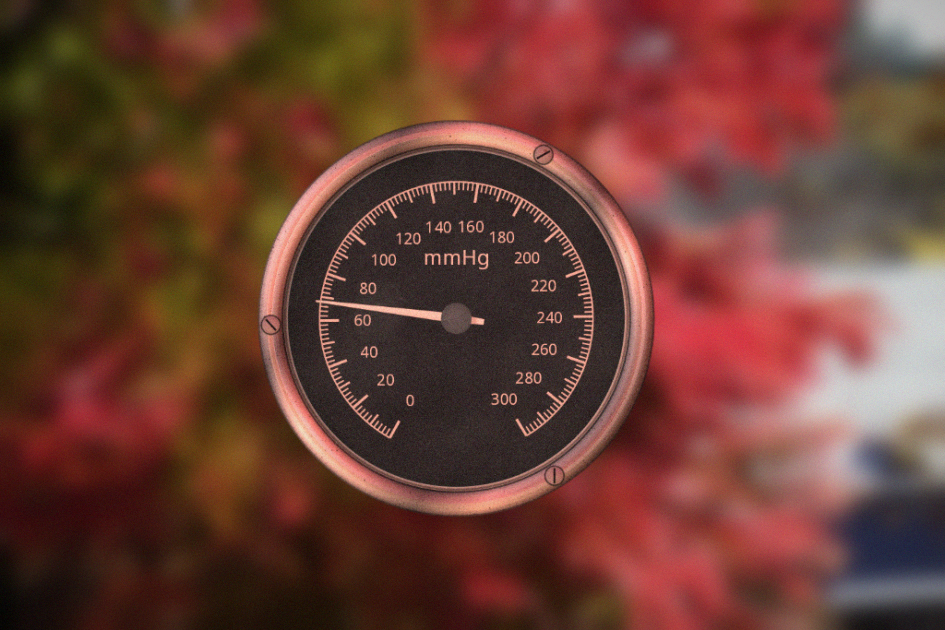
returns 68 mmHg
